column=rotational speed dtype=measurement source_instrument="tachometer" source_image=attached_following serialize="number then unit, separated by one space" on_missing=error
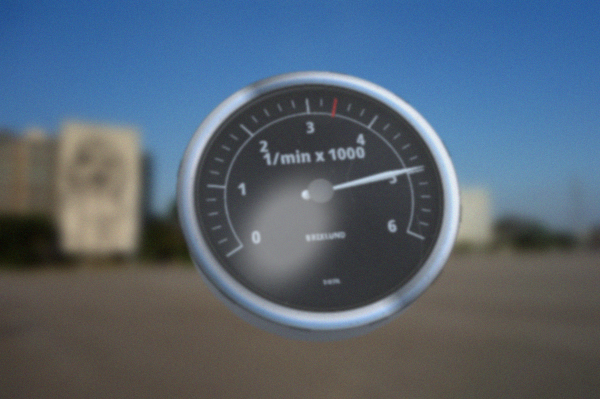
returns 5000 rpm
